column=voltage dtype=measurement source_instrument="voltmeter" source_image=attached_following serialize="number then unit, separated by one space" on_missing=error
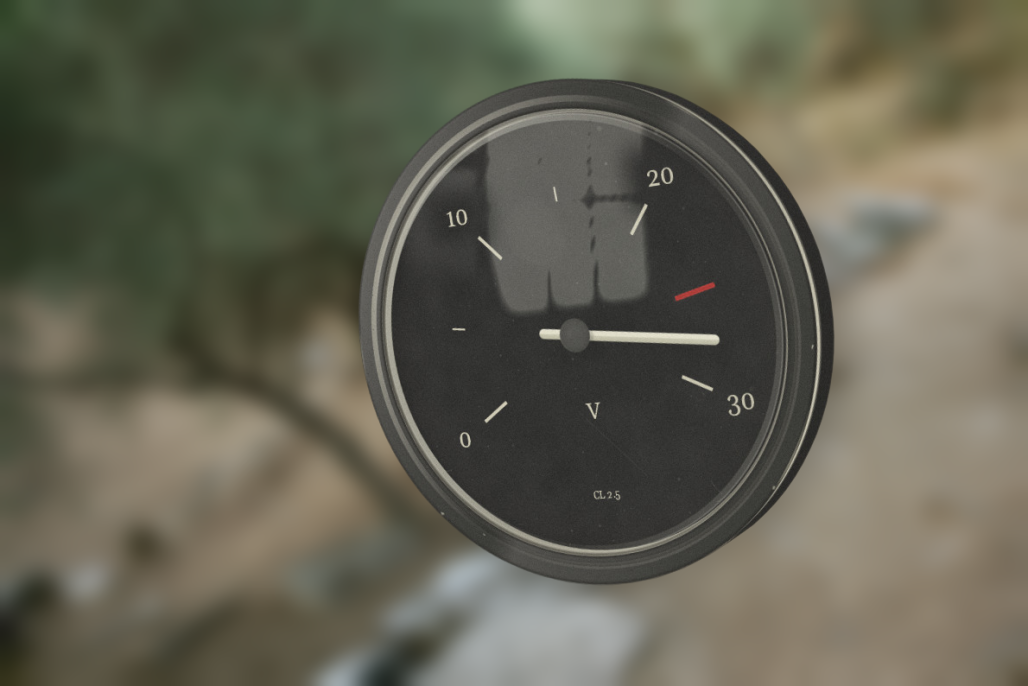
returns 27.5 V
